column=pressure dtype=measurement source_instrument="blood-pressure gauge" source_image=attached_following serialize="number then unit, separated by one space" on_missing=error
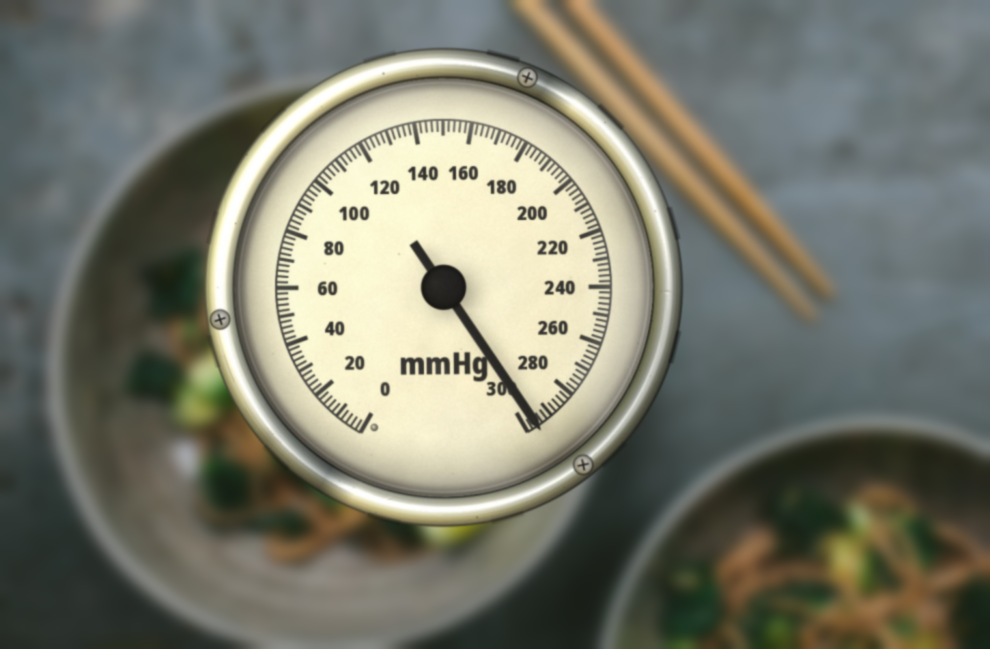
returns 296 mmHg
